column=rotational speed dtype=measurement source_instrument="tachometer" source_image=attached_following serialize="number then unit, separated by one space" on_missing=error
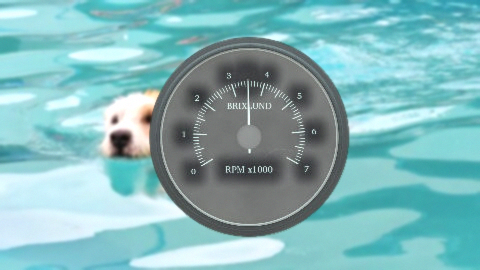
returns 3500 rpm
